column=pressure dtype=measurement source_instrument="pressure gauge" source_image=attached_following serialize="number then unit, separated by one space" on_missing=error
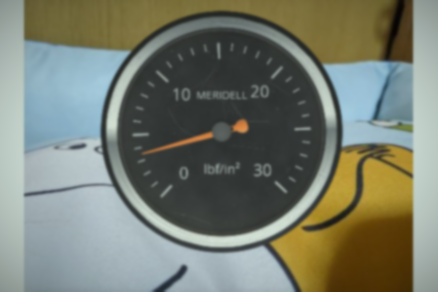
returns 3.5 psi
